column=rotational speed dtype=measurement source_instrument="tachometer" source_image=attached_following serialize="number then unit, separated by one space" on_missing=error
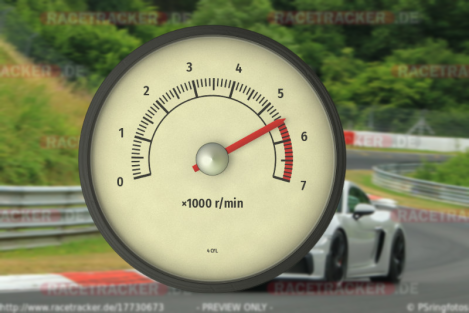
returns 5500 rpm
